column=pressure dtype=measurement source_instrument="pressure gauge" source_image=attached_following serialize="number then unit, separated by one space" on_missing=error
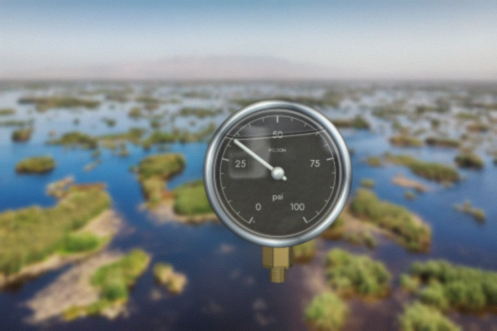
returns 32.5 psi
